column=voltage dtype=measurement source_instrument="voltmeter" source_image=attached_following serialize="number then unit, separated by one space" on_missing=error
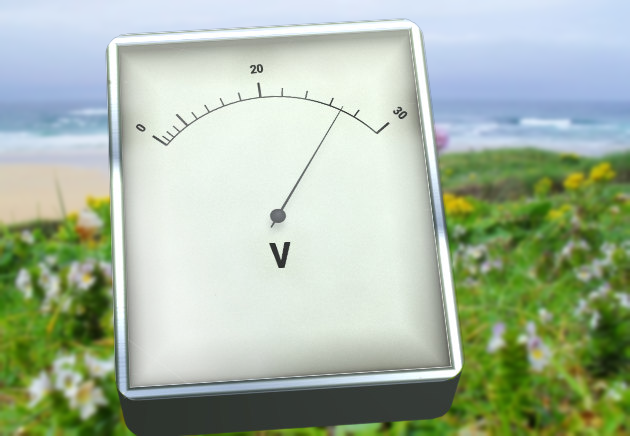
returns 27 V
